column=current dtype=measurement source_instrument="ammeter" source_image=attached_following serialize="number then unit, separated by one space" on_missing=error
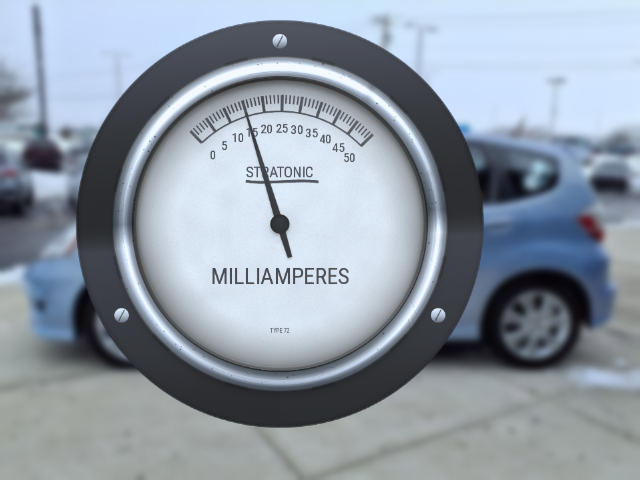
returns 15 mA
